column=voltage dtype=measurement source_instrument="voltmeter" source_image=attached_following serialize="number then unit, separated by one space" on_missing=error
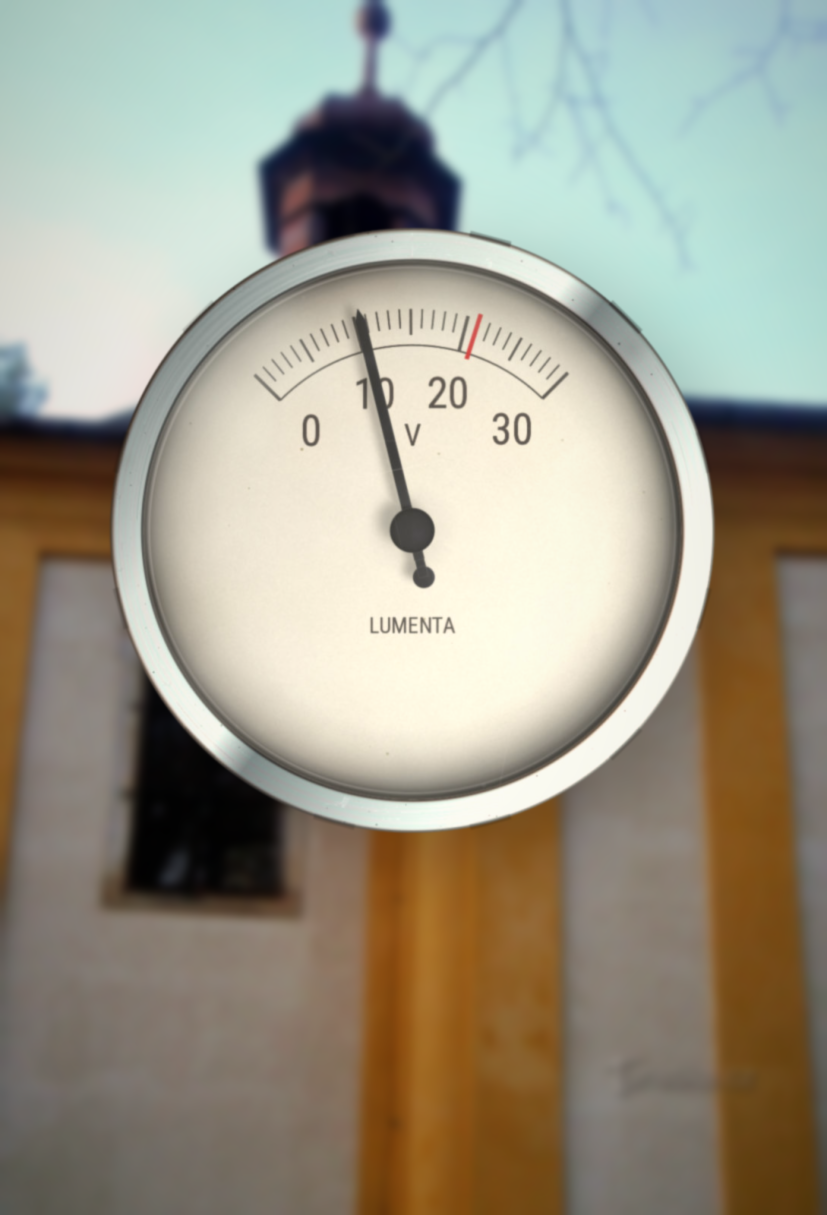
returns 10.5 V
